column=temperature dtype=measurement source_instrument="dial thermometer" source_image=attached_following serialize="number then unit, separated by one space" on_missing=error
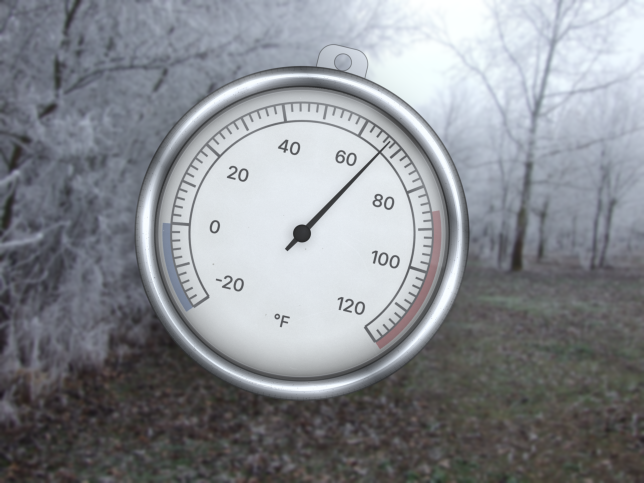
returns 67 °F
